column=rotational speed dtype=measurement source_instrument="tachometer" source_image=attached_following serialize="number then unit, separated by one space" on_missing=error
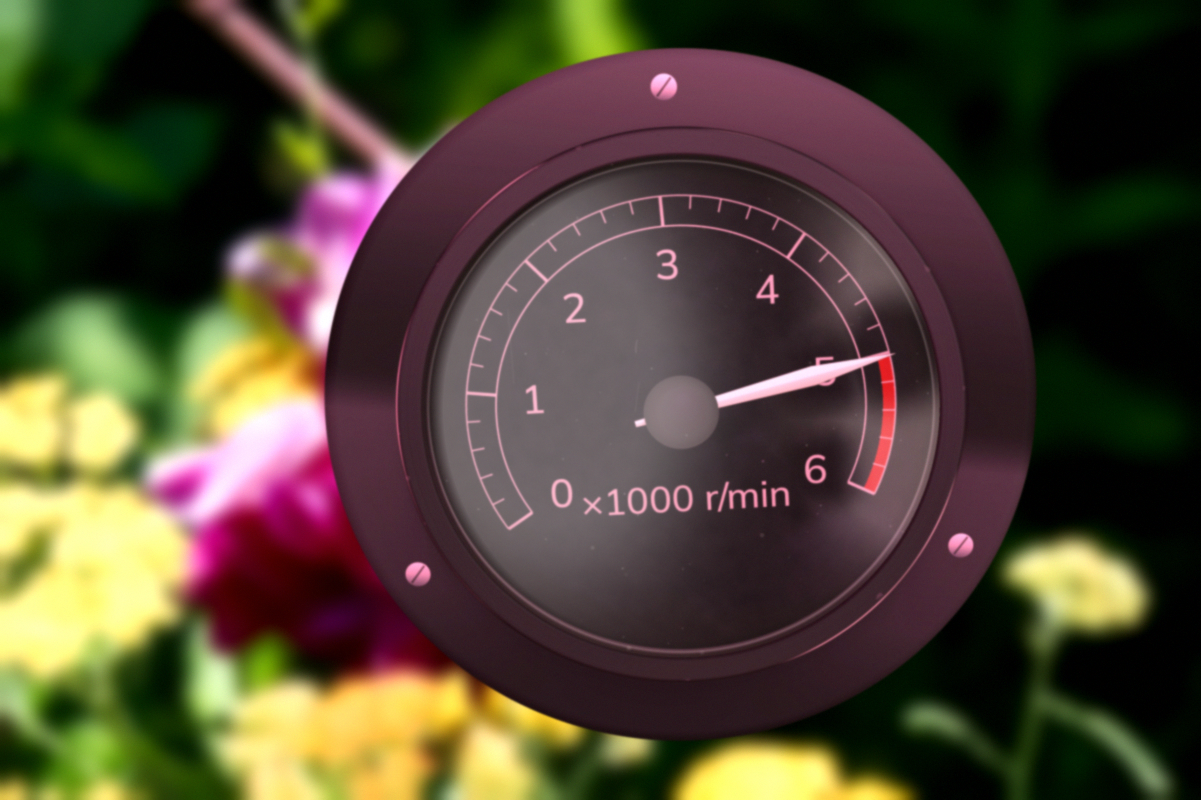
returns 5000 rpm
